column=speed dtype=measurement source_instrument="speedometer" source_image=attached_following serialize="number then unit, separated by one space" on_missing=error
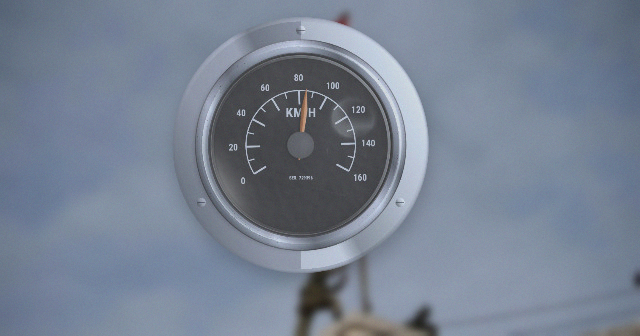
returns 85 km/h
